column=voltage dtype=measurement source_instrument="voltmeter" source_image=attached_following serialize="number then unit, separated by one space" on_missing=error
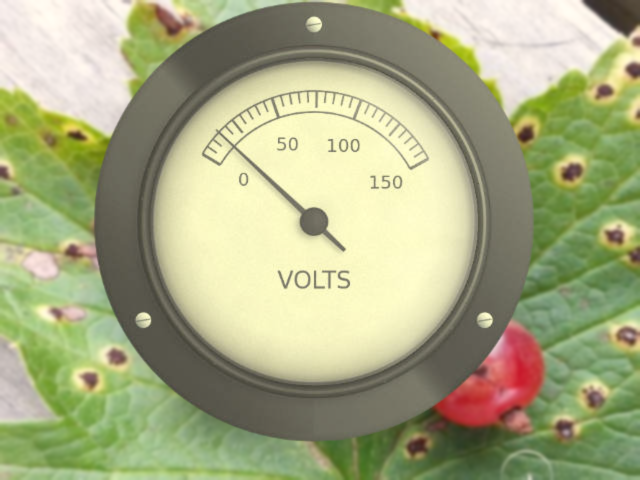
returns 15 V
